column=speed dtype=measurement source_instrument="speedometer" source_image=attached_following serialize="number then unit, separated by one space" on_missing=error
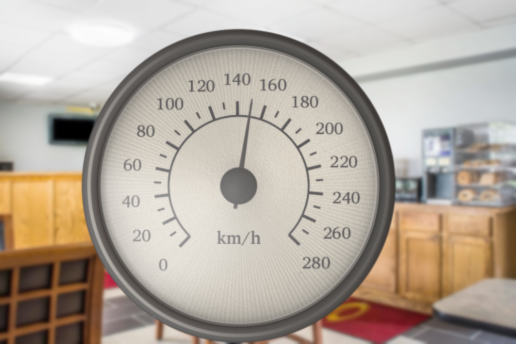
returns 150 km/h
